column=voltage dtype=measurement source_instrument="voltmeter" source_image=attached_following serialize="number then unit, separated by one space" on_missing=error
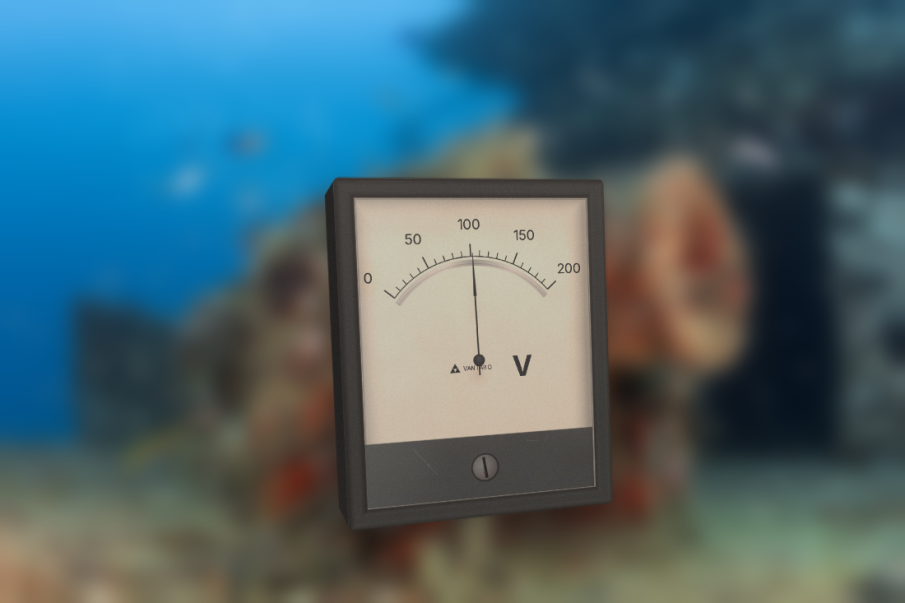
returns 100 V
